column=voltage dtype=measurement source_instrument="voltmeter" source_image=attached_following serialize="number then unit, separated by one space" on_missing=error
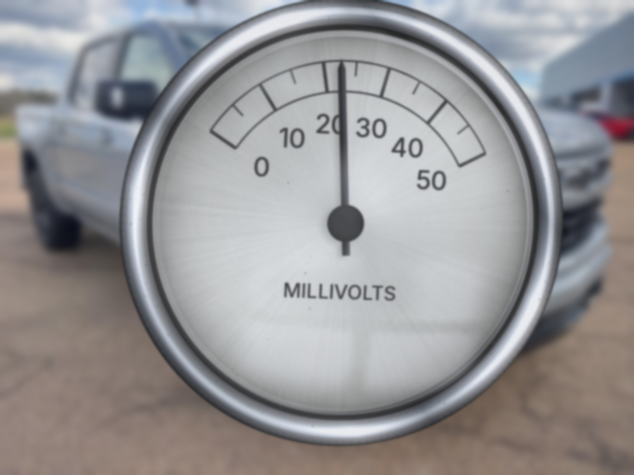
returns 22.5 mV
